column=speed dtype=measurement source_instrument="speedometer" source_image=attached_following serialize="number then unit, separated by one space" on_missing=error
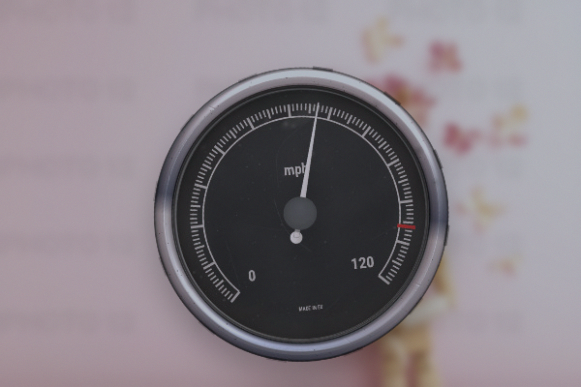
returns 67 mph
